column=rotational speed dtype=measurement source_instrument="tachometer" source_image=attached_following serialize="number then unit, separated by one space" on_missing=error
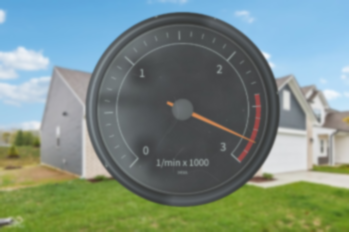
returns 2800 rpm
